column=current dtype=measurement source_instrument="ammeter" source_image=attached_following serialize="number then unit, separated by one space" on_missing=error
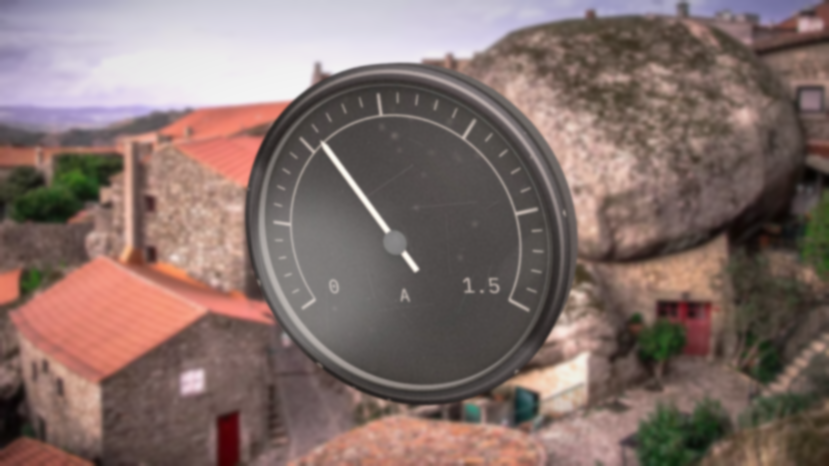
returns 0.55 A
